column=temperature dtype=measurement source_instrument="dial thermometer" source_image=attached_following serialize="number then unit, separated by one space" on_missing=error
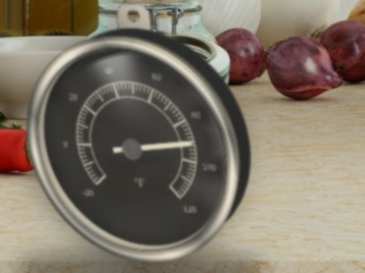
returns 90 °F
